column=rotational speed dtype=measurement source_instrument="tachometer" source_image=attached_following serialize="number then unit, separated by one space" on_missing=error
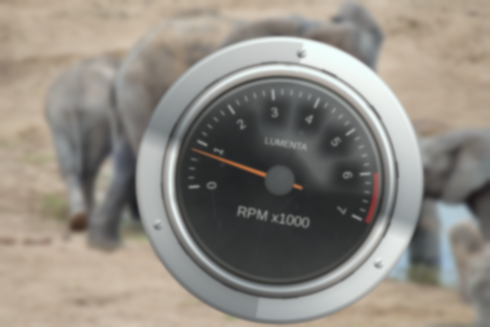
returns 800 rpm
